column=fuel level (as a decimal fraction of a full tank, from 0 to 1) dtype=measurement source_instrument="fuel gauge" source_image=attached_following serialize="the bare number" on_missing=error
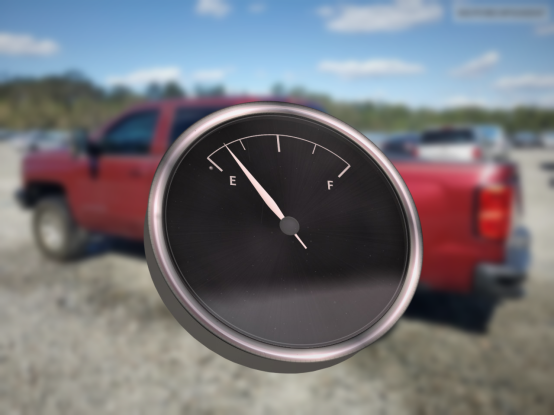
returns 0.125
